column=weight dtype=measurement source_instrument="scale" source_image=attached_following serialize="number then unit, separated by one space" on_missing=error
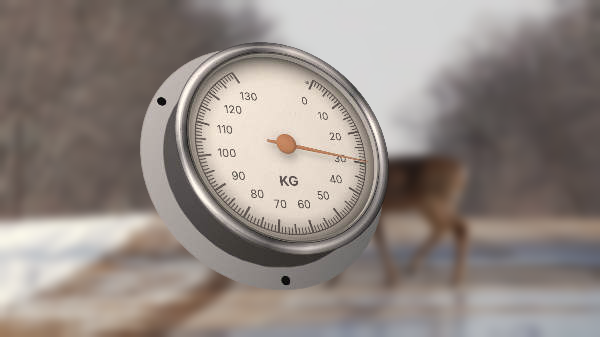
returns 30 kg
